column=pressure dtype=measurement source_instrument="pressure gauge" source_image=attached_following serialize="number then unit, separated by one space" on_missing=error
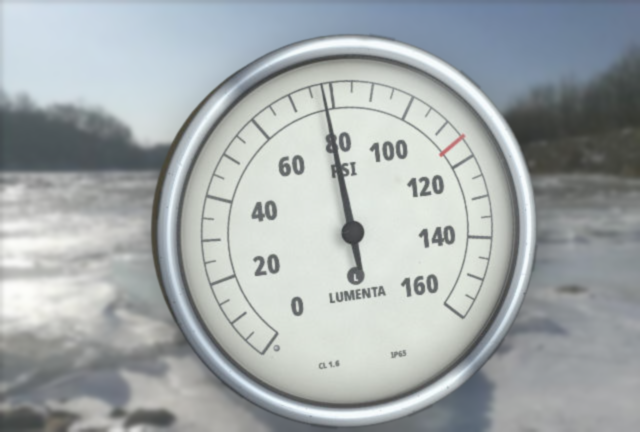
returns 77.5 psi
